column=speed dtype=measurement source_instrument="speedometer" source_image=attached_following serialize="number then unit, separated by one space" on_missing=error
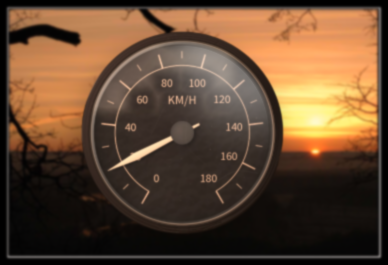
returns 20 km/h
